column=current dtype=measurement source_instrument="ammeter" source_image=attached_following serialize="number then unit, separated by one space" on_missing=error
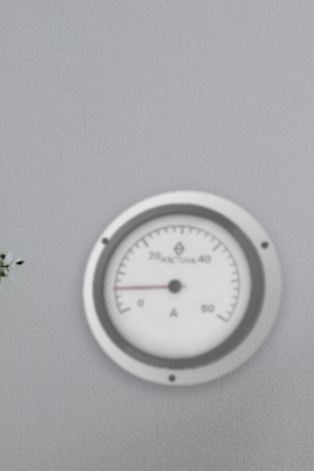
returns 6 A
